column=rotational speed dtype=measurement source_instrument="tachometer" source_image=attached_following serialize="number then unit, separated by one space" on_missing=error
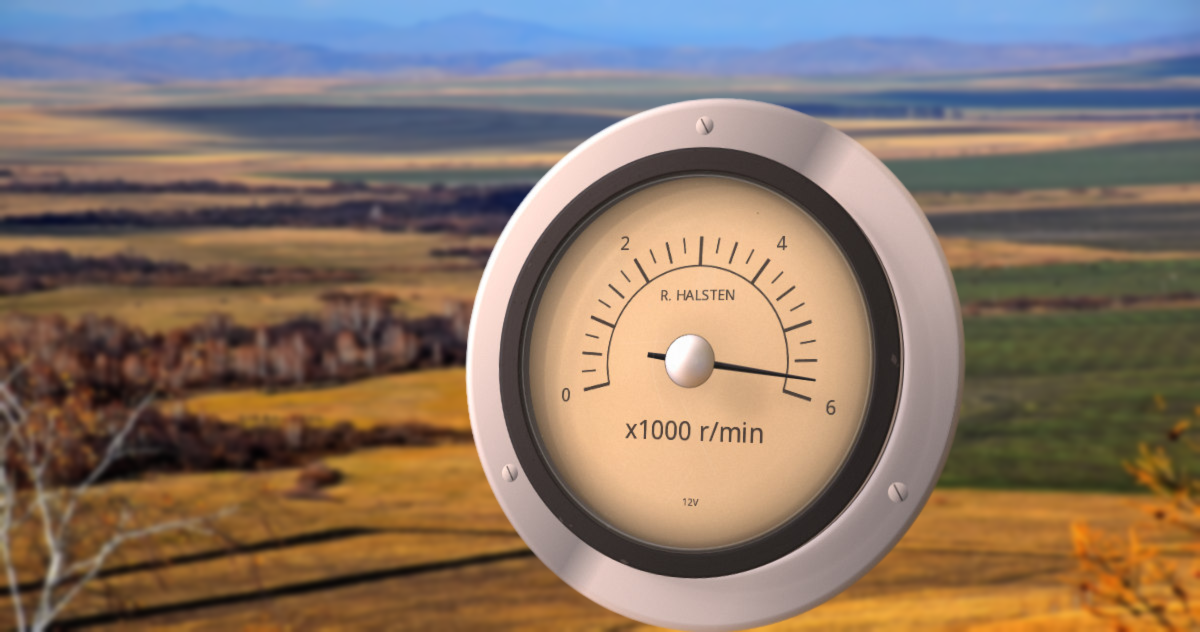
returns 5750 rpm
